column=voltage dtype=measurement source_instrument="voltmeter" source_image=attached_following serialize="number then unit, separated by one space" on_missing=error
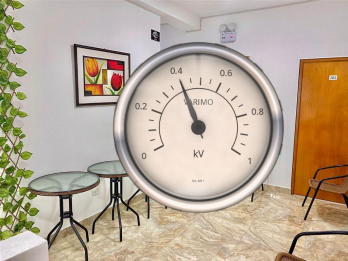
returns 0.4 kV
